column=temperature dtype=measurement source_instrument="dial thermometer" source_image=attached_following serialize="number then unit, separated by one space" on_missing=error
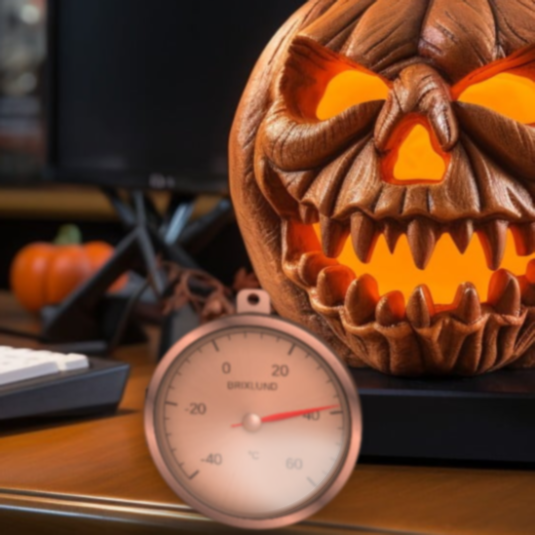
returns 38 °C
